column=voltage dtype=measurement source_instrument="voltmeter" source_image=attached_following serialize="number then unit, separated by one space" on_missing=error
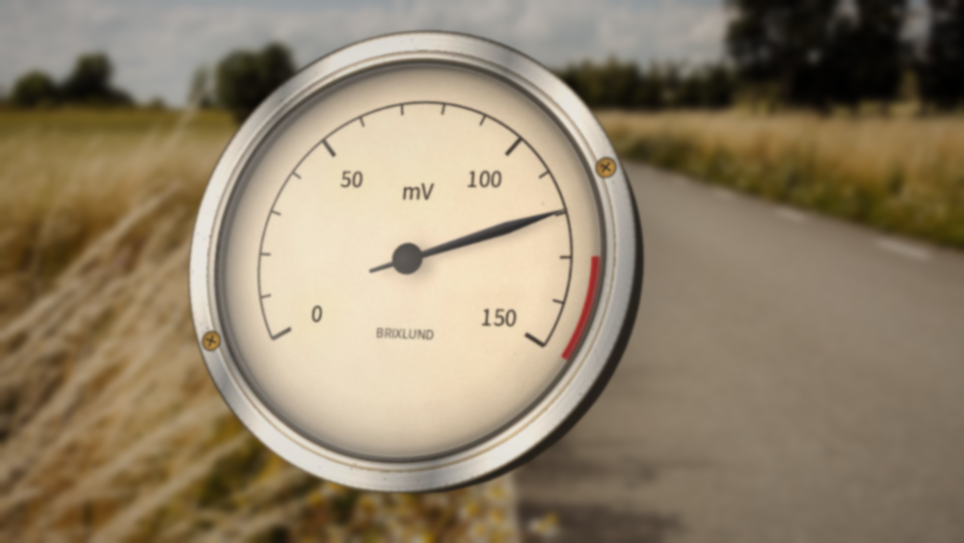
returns 120 mV
